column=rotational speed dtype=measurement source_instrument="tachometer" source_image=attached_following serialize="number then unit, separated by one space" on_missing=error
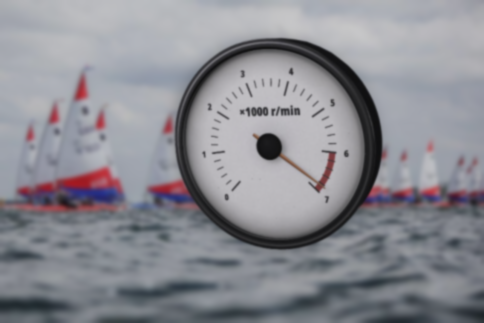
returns 6800 rpm
